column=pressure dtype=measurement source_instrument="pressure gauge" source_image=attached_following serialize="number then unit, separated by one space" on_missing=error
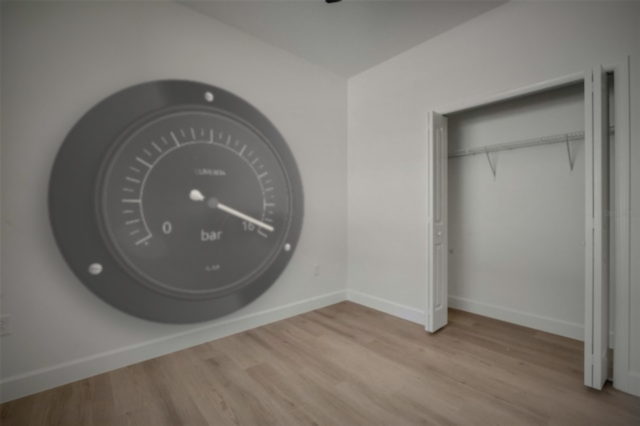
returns 15.5 bar
